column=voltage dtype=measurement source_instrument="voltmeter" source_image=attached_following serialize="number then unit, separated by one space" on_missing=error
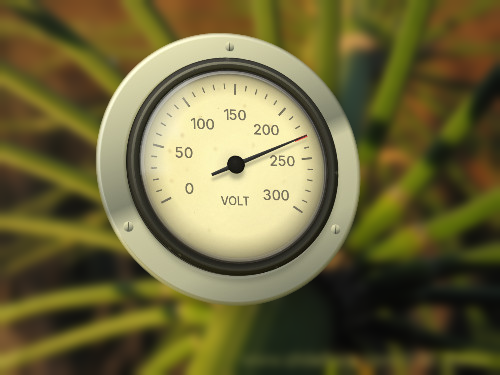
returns 230 V
